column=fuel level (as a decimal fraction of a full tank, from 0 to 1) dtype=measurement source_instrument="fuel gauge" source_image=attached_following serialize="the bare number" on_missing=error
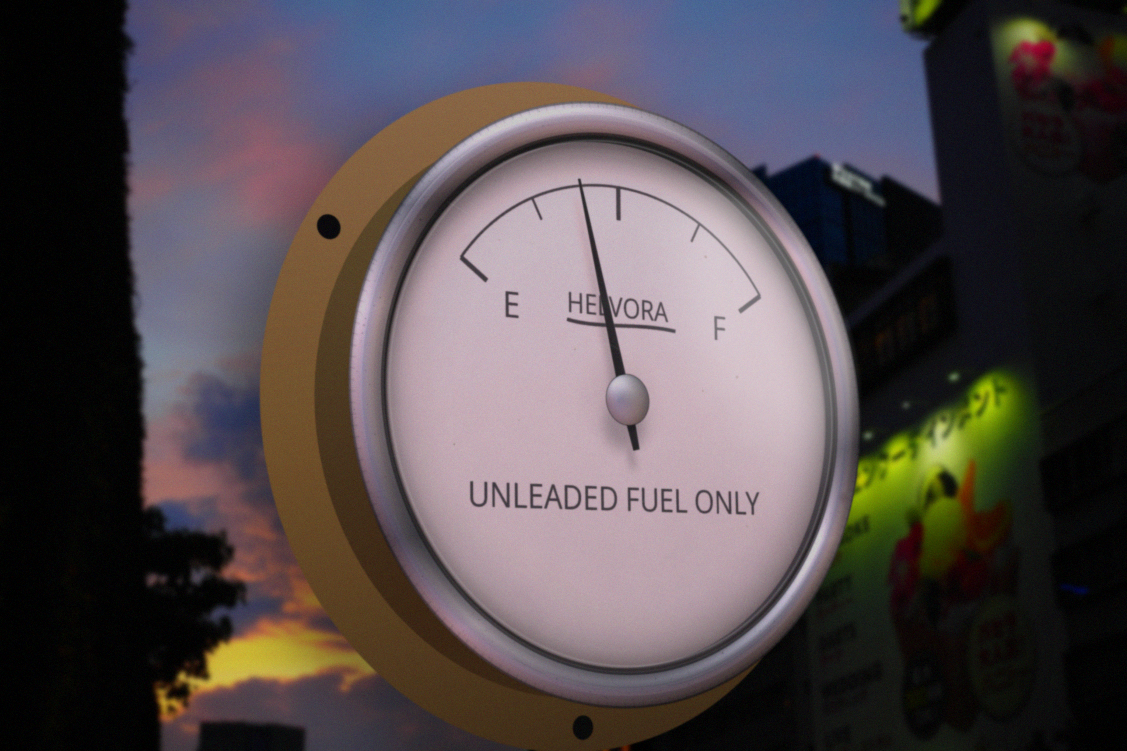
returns 0.375
